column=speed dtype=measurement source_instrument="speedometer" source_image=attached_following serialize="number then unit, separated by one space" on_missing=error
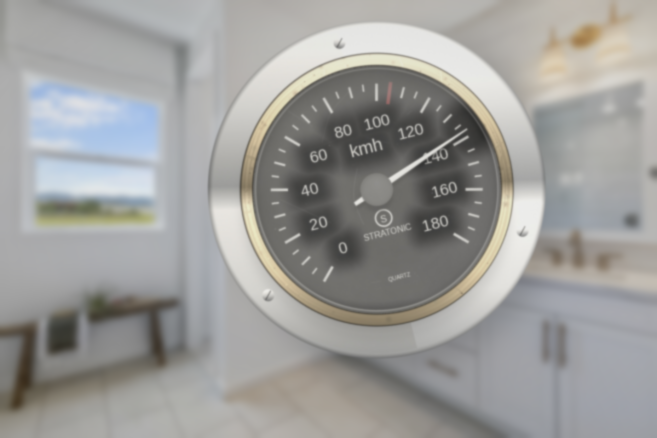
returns 137.5 km/h
